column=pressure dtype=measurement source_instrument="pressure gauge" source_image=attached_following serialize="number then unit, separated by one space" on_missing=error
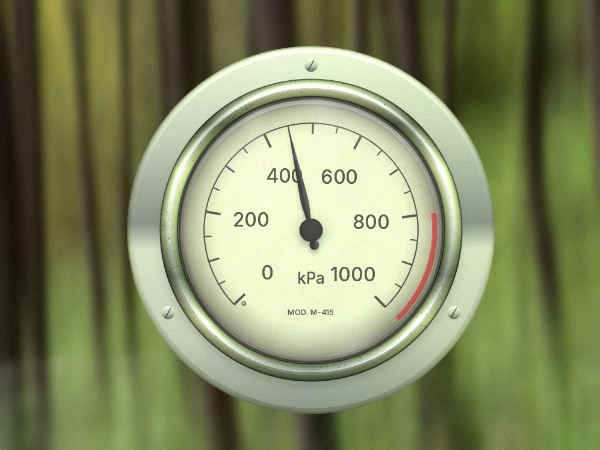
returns 450 kPa
